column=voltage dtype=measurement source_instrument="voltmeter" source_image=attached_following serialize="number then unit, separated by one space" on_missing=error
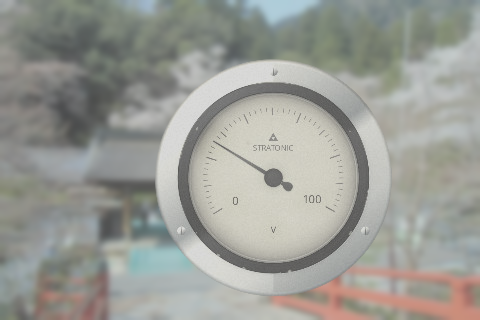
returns 26 V
